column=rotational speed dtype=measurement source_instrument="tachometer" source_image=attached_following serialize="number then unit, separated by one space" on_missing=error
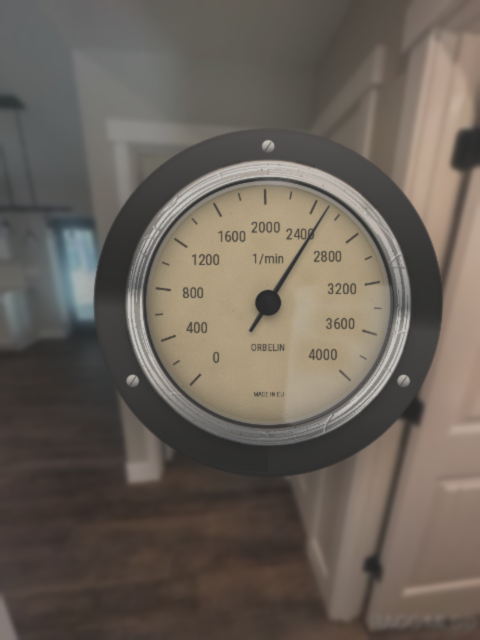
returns 2500 rpm
